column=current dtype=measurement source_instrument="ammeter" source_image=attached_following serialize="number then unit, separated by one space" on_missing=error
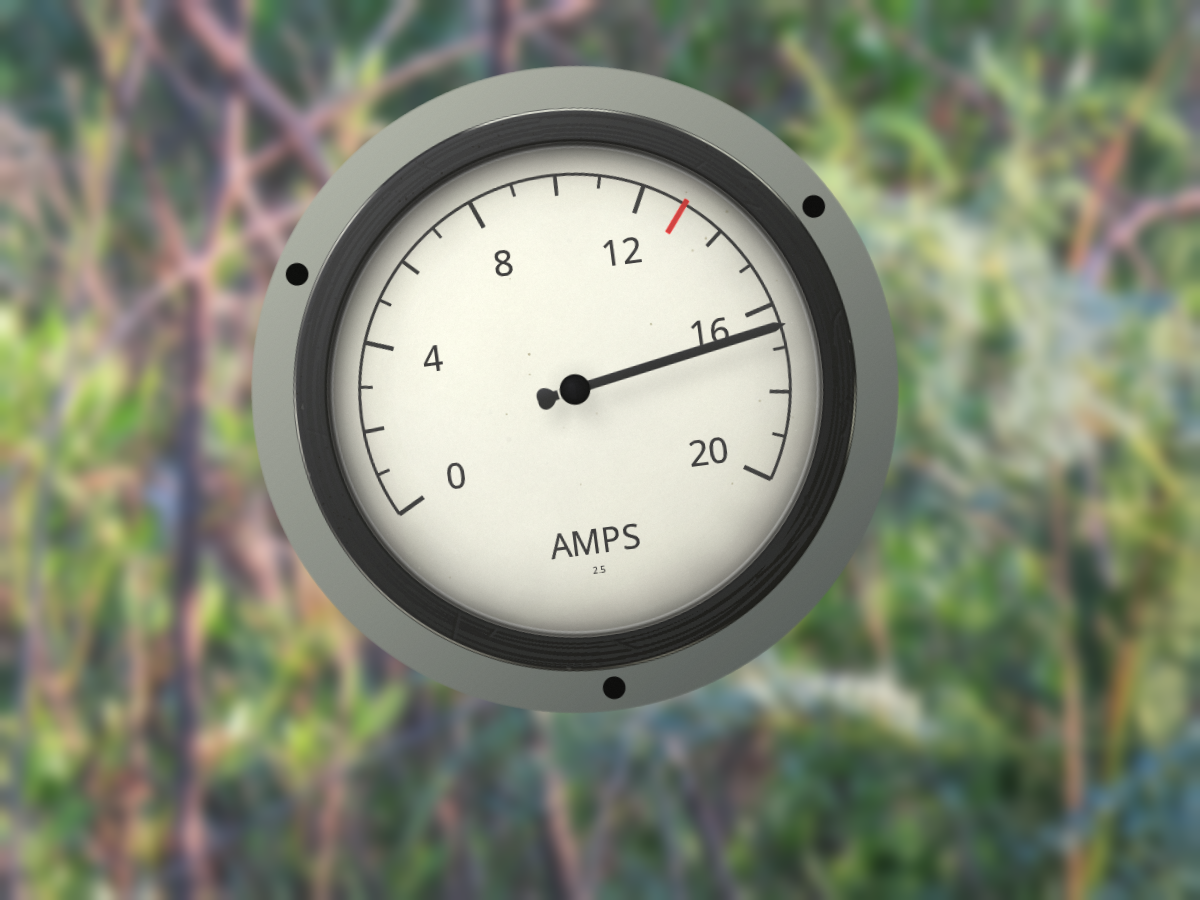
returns 16.5 A
